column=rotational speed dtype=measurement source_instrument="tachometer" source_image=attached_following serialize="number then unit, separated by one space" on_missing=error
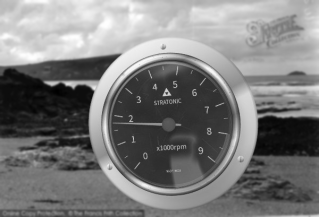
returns 1750 rpm
